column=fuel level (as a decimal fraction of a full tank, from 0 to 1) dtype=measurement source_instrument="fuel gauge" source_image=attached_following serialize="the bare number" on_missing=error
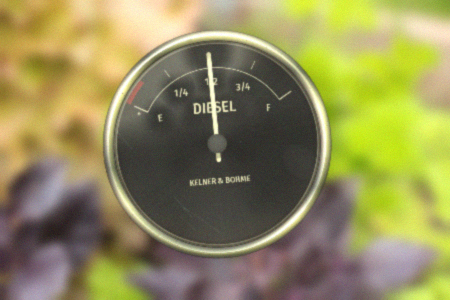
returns 0.5
